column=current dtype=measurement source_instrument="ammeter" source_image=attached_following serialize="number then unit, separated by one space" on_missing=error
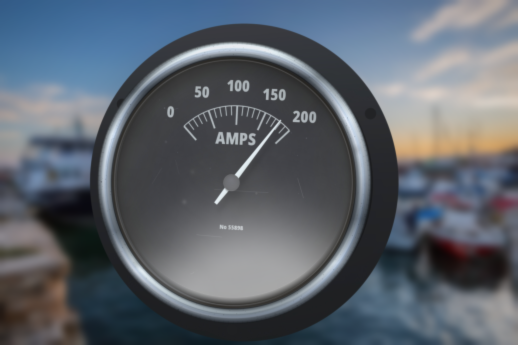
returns 180 A
